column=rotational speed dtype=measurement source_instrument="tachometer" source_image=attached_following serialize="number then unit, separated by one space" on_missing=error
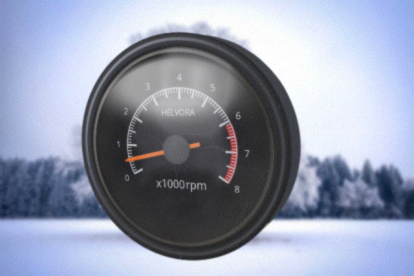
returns 500 rpm
